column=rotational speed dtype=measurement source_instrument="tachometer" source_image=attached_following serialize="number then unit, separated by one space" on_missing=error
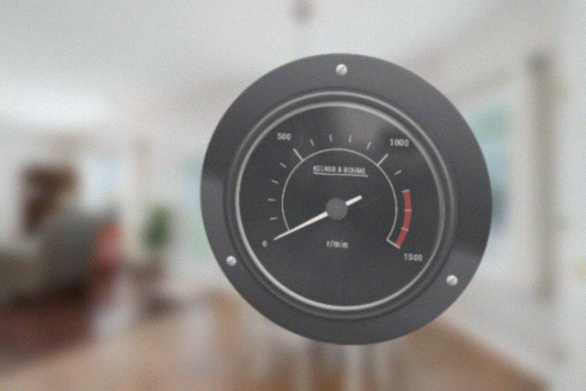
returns 0 rpm
